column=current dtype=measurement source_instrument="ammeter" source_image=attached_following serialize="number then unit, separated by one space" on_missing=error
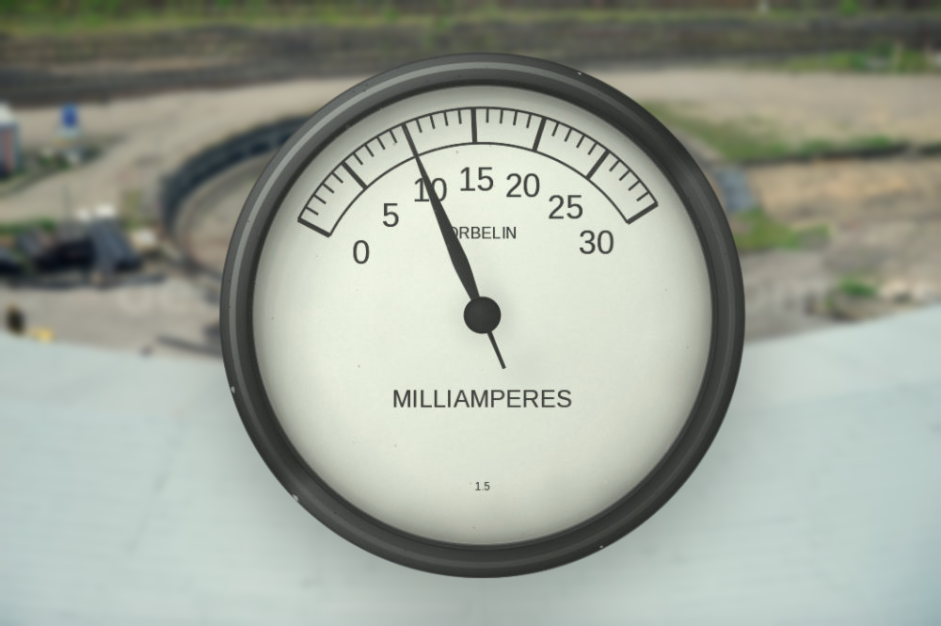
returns 10 mA
